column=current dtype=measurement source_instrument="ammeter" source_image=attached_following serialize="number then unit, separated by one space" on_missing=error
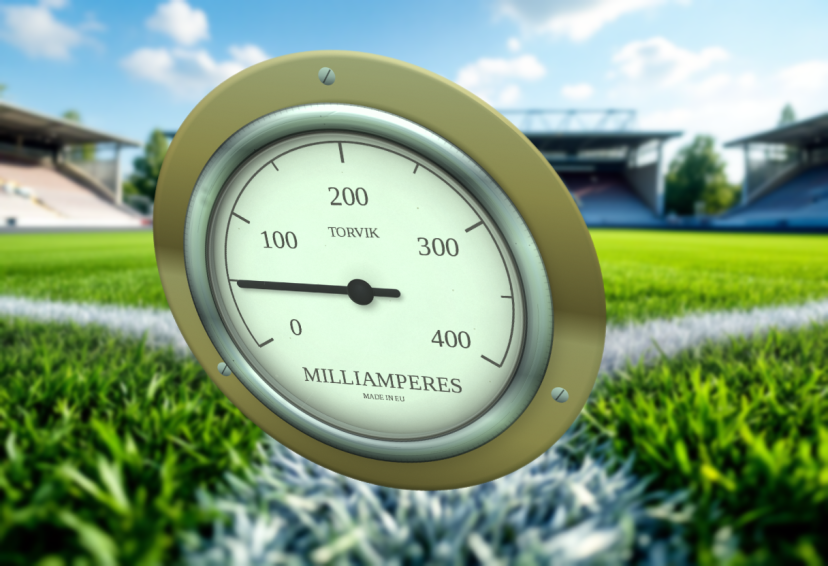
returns 50 mA
